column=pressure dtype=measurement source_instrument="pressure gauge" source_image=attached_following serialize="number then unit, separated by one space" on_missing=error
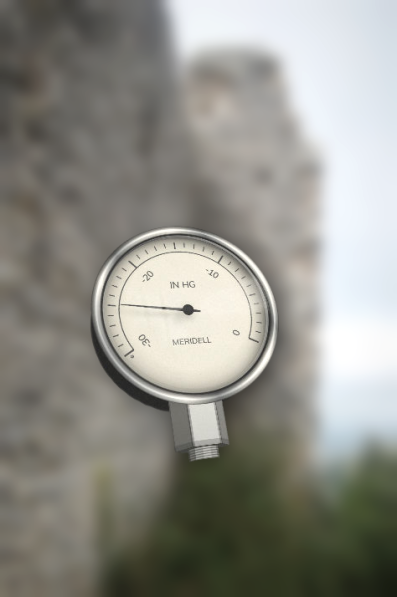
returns -25 inHg
